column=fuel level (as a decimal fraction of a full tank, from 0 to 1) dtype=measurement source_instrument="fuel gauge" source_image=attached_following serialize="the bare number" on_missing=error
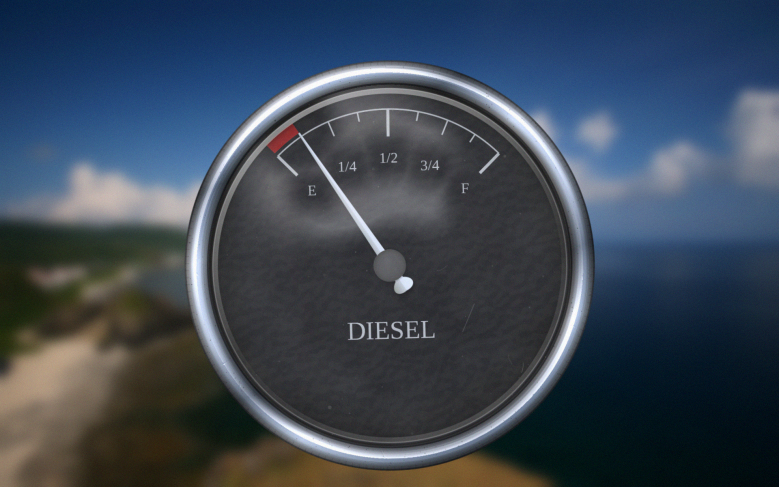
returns 0.125
